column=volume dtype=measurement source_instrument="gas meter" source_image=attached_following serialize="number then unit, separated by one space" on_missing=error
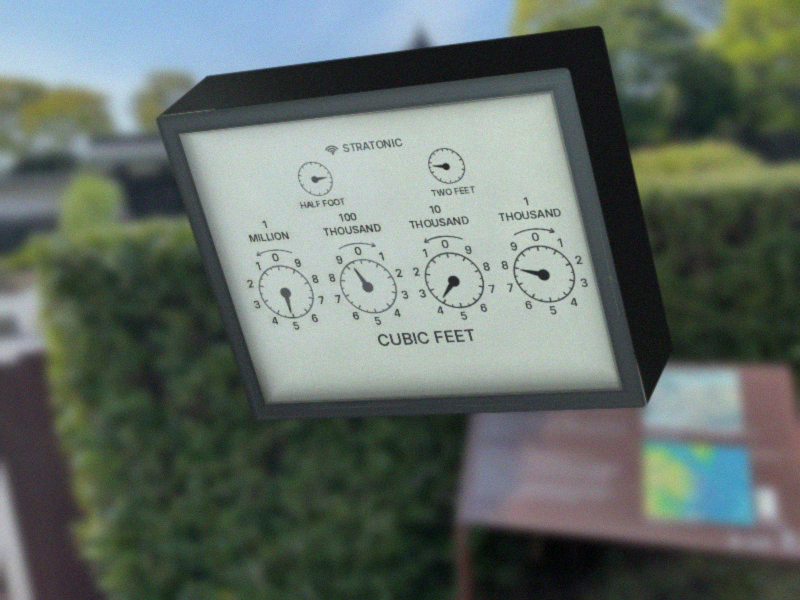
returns 493800 ft³
